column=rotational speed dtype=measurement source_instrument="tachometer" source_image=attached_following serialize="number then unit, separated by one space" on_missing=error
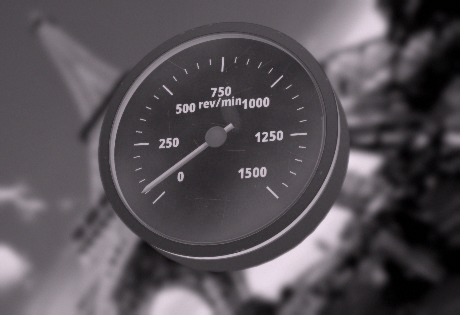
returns 50 rpm
